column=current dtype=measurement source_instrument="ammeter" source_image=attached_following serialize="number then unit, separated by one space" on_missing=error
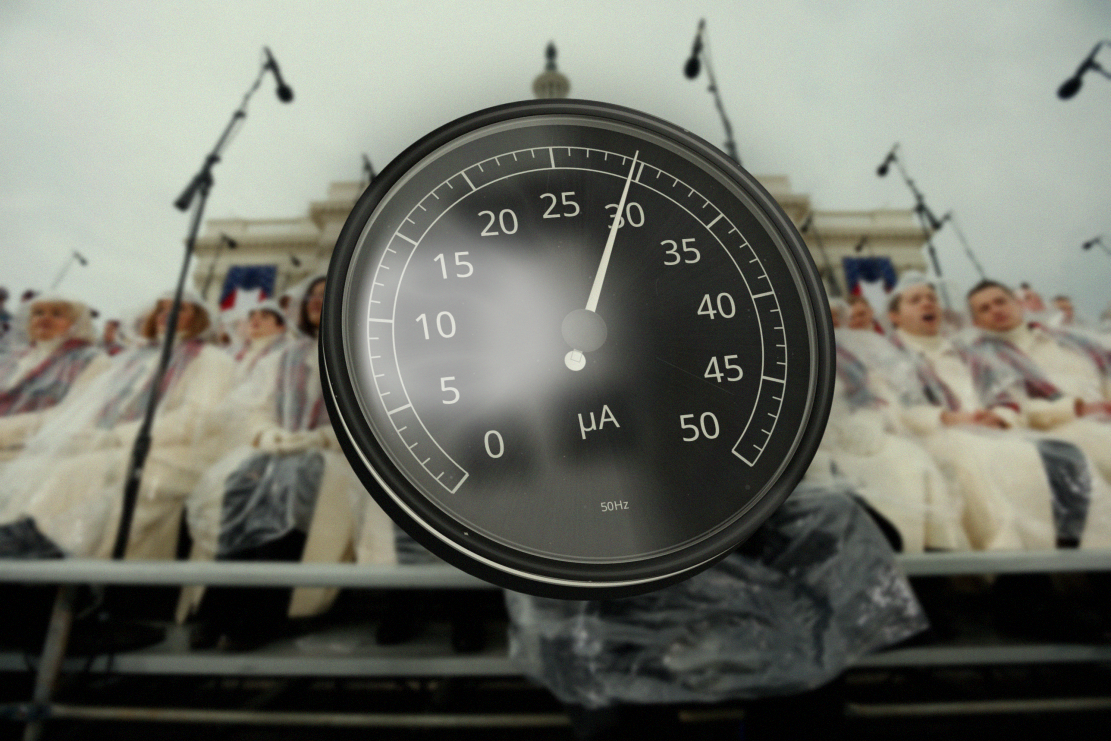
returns 29.5 µA
